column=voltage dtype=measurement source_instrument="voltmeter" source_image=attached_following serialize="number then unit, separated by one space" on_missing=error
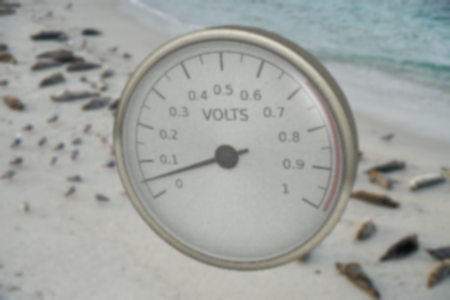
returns 0.05 V
